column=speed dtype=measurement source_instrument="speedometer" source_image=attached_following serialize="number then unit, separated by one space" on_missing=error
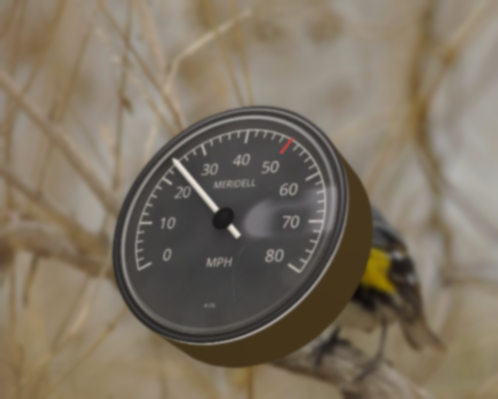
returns 24 mph
